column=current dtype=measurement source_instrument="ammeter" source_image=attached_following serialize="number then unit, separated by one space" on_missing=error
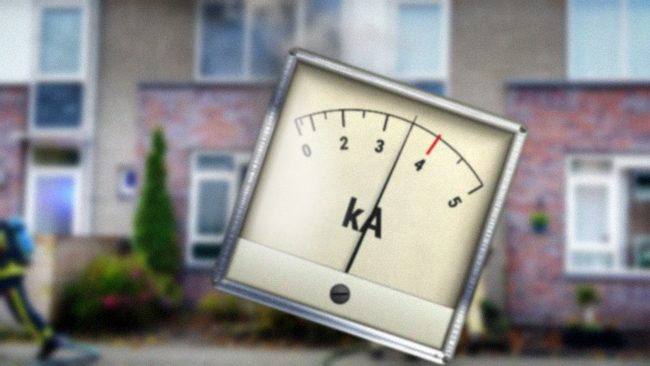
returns 3.5 kA
